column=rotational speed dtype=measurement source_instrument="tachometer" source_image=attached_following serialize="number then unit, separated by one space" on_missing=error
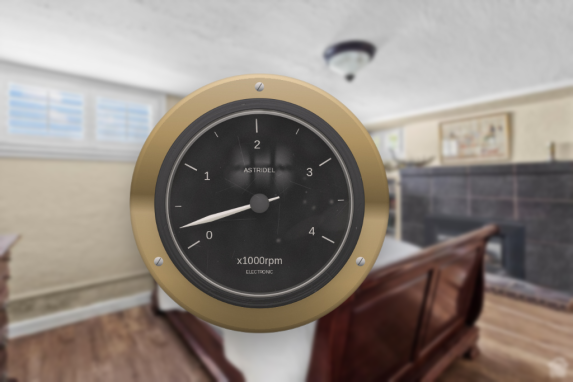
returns 250 rpm
